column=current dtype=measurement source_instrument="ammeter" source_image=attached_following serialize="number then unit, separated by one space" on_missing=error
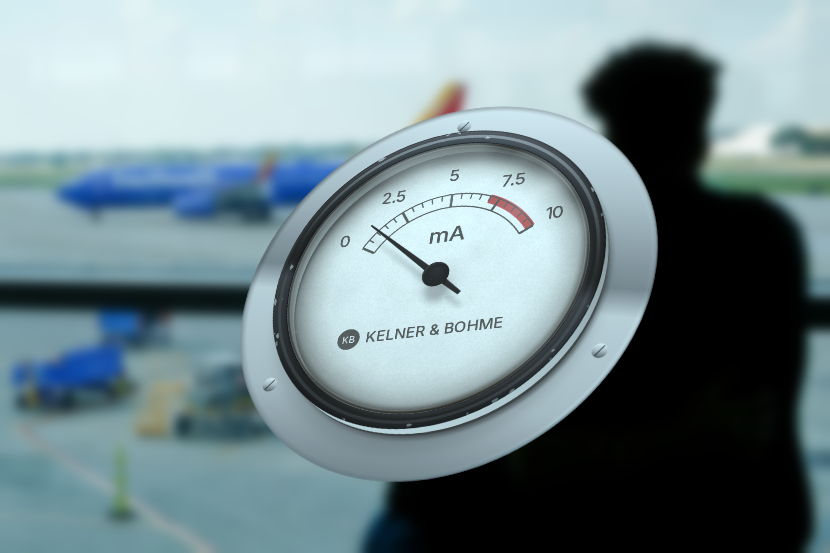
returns 1 mA
